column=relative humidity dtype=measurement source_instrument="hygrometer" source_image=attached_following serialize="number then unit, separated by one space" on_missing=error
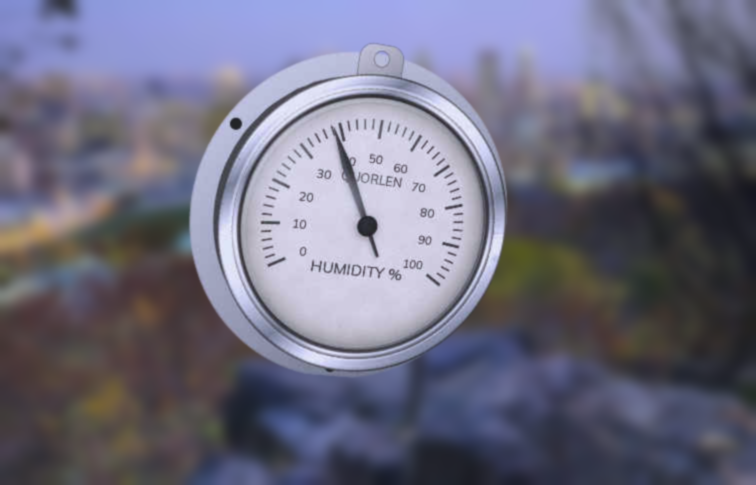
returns 38 %
